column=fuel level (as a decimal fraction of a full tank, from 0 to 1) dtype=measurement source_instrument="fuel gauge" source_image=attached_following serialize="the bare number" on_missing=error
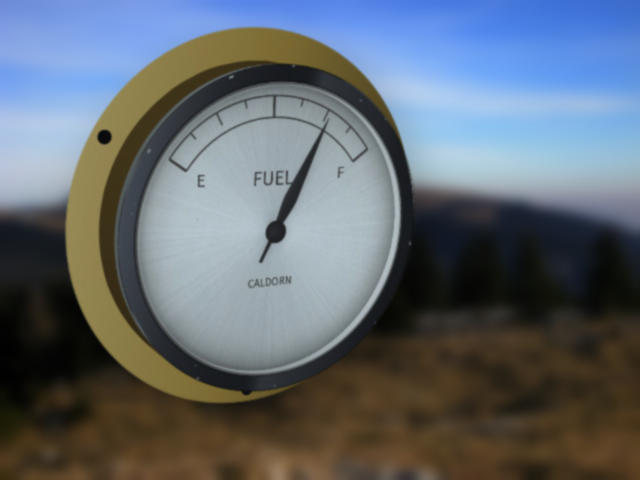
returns 0.75
